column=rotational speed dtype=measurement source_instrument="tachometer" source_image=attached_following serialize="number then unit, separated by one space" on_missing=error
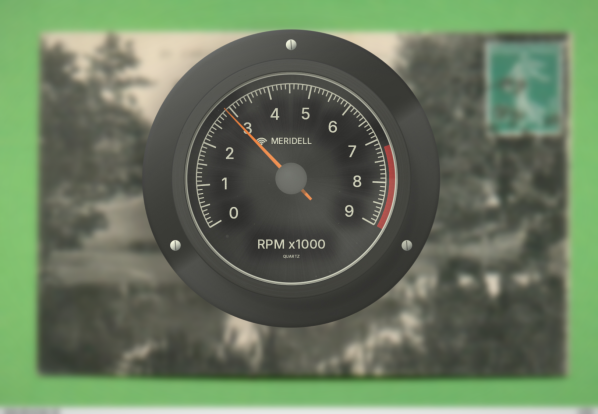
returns 2900 rpm
